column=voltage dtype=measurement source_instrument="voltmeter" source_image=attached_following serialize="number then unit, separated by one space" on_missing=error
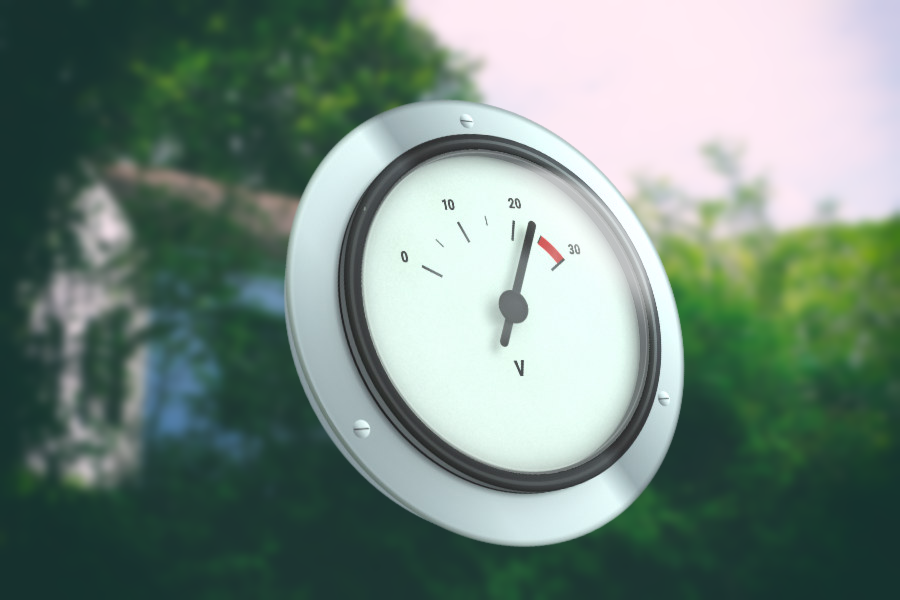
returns 22.5 V
